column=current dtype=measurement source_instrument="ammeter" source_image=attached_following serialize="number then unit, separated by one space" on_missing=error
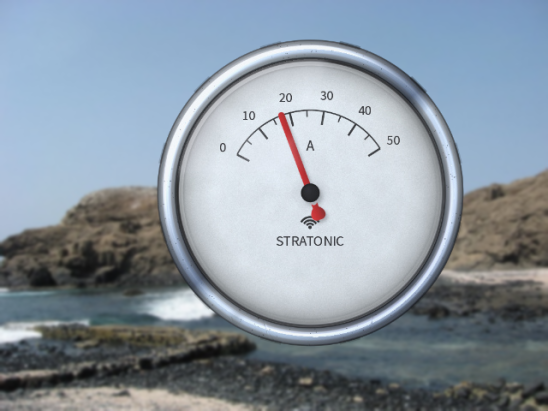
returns 17.5 A
